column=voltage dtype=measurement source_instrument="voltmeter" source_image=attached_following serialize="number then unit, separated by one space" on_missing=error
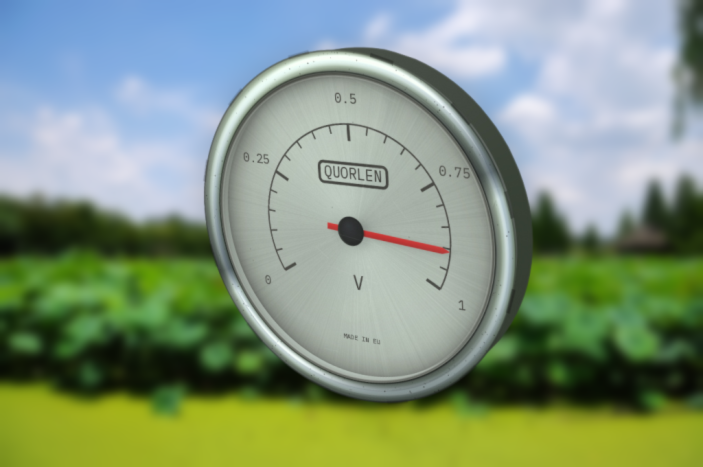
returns 0.9 V
